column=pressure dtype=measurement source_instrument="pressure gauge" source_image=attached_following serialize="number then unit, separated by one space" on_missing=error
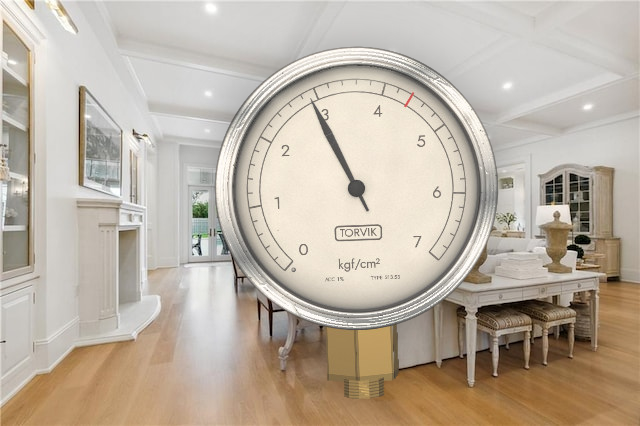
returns 2.9 kg/cm²
